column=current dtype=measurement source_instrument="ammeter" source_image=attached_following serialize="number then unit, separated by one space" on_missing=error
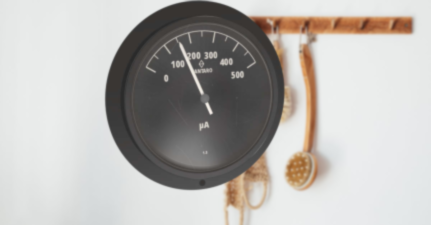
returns 150 µA
